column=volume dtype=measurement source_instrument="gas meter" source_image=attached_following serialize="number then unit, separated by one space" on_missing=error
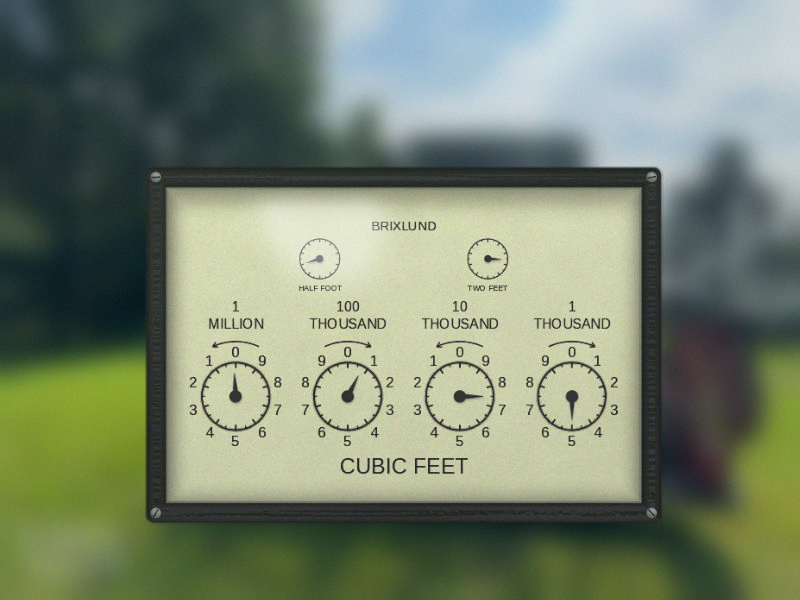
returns 7500 ft³
